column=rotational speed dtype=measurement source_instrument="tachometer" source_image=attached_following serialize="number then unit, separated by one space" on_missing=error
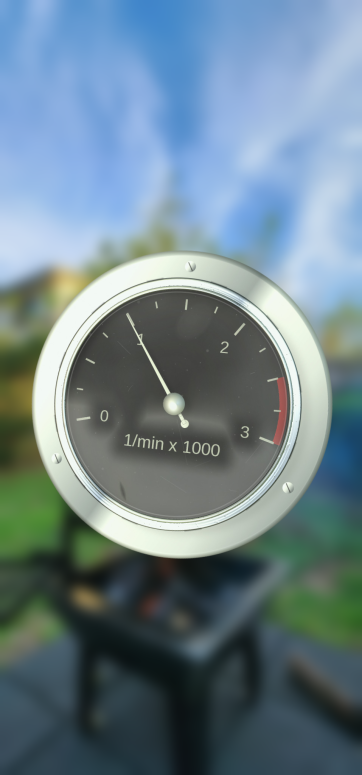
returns 1000 rpm
